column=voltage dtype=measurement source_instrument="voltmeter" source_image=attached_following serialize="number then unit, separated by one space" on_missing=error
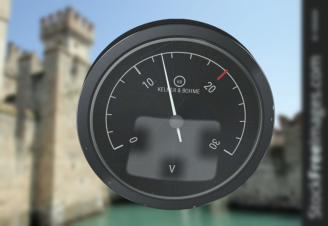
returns 13 V
